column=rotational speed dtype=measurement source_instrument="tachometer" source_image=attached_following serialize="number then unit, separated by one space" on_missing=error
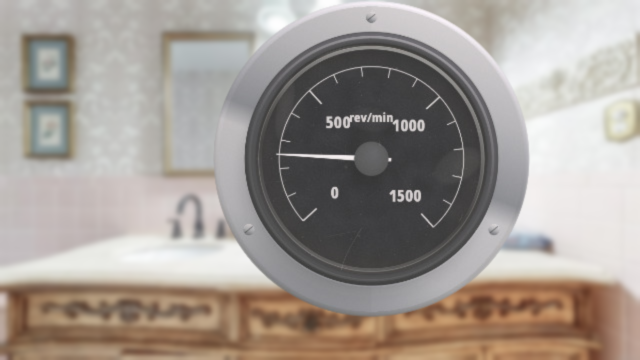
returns 250 rpm
